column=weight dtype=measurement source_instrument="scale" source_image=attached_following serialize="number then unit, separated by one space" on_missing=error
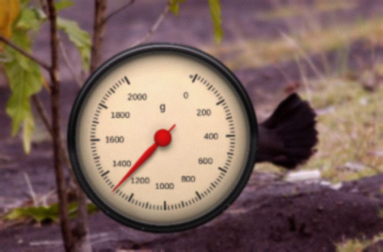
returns 1300 g
